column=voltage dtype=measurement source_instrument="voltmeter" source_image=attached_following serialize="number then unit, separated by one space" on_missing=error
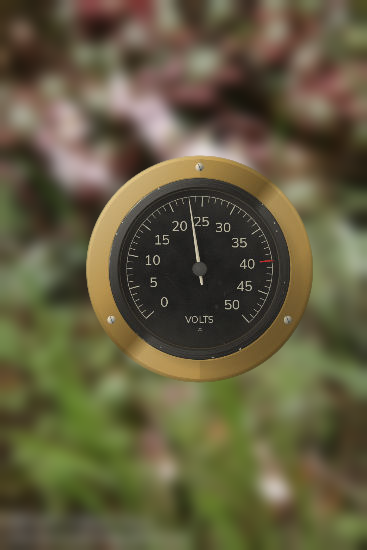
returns 23 V
